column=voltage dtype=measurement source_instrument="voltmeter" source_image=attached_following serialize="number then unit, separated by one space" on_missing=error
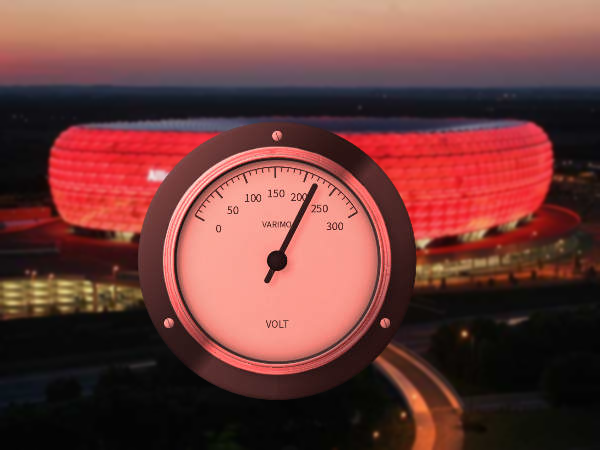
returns 220 V
